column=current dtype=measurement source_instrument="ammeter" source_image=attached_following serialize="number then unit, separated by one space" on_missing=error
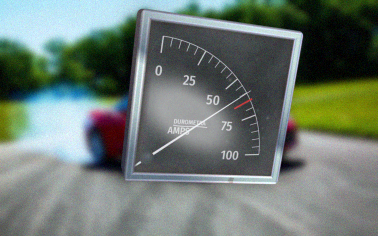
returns 60 A
